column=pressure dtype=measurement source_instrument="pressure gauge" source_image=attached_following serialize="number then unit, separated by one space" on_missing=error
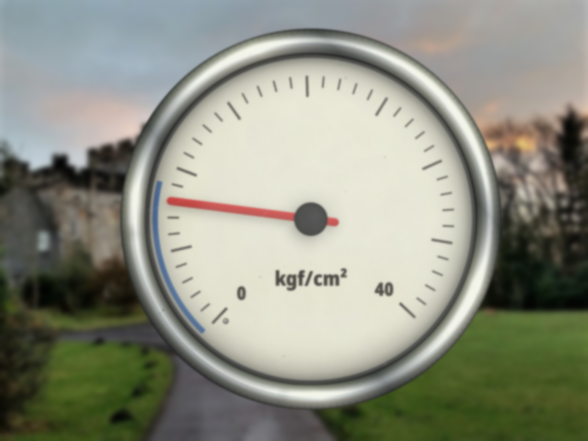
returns 8 kg/cm²
